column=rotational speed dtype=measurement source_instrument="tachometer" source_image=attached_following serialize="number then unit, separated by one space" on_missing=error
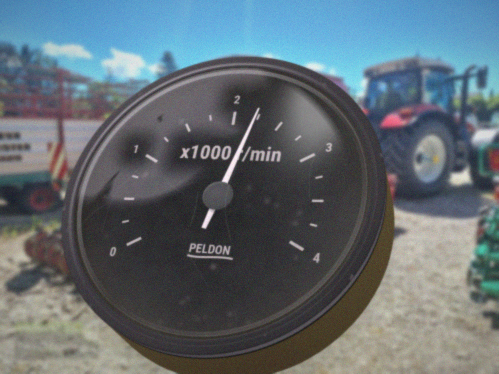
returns 2250 rpm
